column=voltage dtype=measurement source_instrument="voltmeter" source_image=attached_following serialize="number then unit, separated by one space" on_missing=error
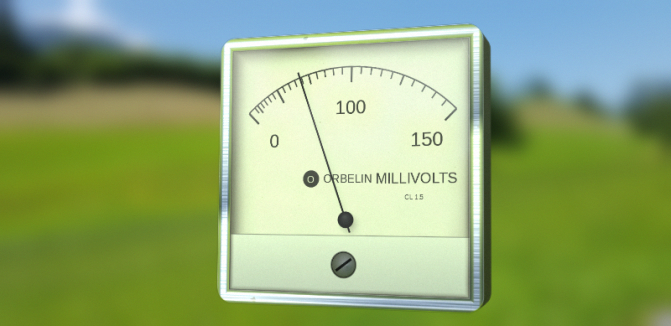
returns 70 mV
